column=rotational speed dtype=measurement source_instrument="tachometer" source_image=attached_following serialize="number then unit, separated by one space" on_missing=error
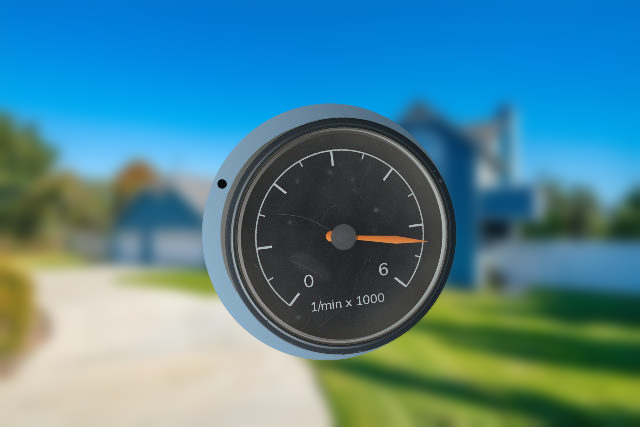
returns 5250 rpm
